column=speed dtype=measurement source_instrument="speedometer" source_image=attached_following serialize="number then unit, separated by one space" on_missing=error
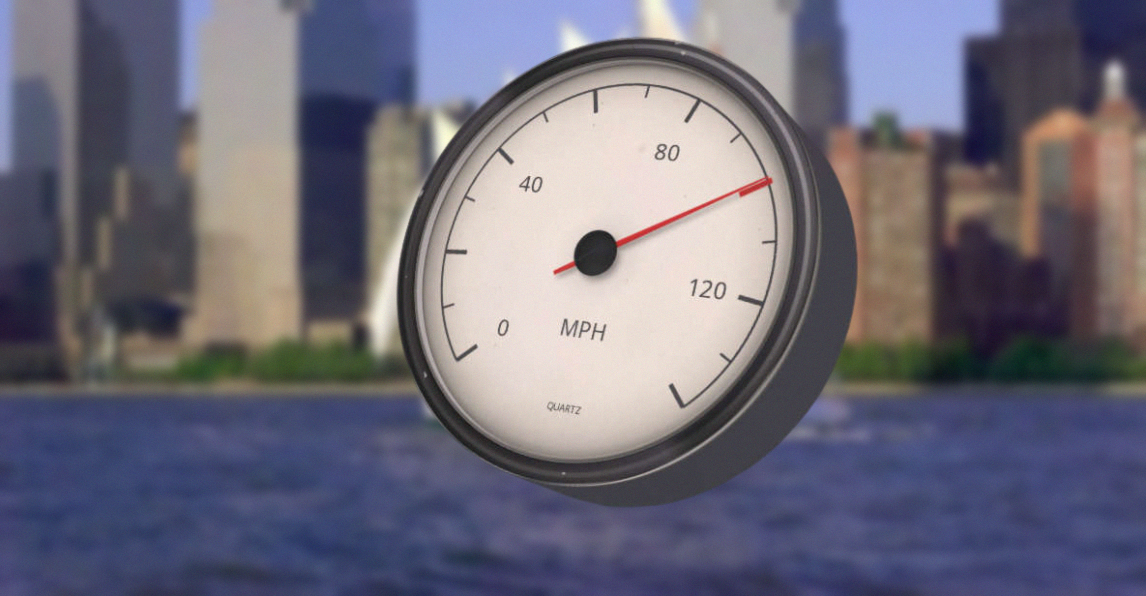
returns 100 mph
